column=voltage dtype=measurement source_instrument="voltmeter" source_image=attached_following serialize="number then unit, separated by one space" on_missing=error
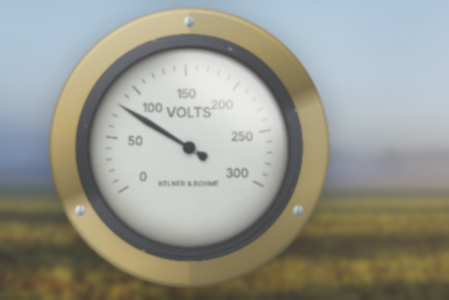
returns 80 V
